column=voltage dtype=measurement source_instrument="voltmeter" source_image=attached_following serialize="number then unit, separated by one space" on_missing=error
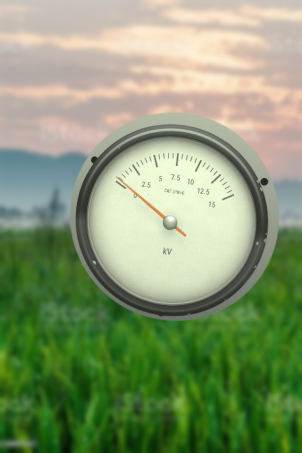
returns 0.5 kV
